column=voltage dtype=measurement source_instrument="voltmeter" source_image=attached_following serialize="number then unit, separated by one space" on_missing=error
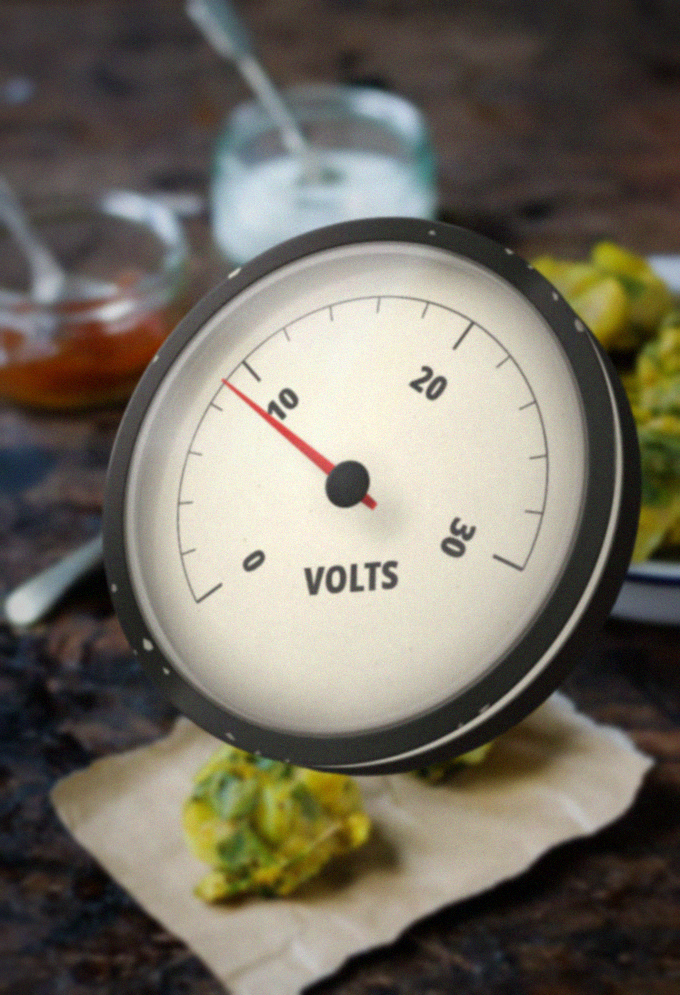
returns 9 V
